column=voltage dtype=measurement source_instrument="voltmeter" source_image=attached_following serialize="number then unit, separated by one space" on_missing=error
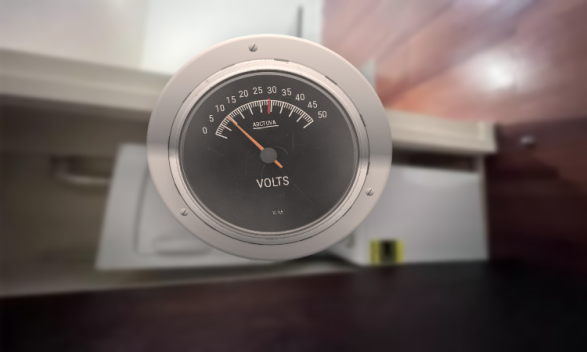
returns 10 V
